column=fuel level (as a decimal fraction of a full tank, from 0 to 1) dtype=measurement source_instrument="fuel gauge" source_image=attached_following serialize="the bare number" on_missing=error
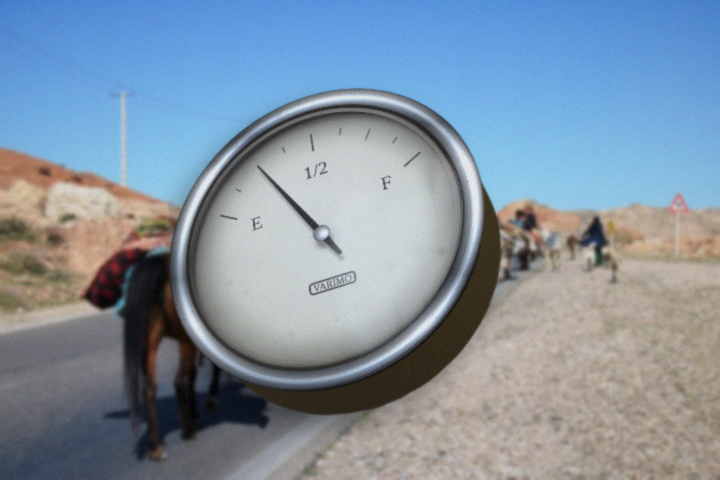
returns 0.25
